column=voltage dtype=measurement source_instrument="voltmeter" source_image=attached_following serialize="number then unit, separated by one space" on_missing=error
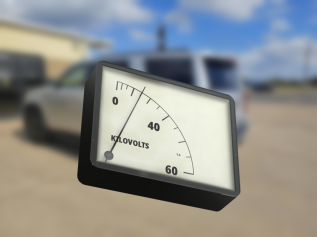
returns 25 kV
